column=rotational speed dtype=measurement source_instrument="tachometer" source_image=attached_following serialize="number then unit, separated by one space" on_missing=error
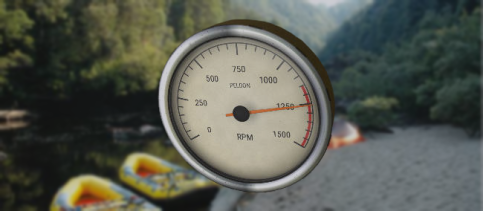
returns 1250 rpm
